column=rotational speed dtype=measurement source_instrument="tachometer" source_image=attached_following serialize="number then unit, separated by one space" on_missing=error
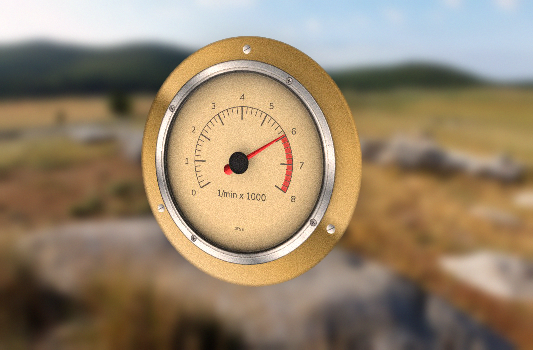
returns 6000 rpm
